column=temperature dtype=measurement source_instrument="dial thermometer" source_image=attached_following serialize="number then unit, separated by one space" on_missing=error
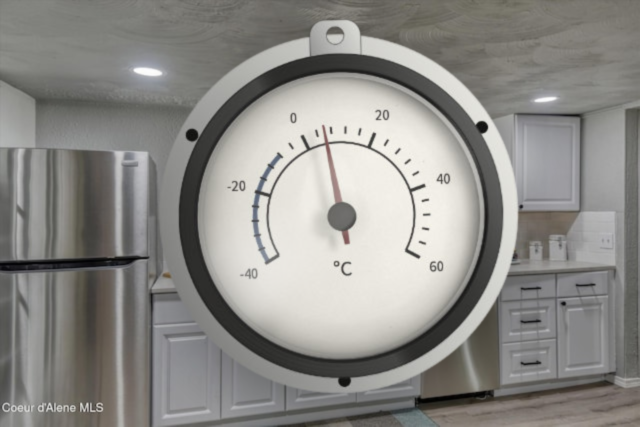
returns 6 °C
